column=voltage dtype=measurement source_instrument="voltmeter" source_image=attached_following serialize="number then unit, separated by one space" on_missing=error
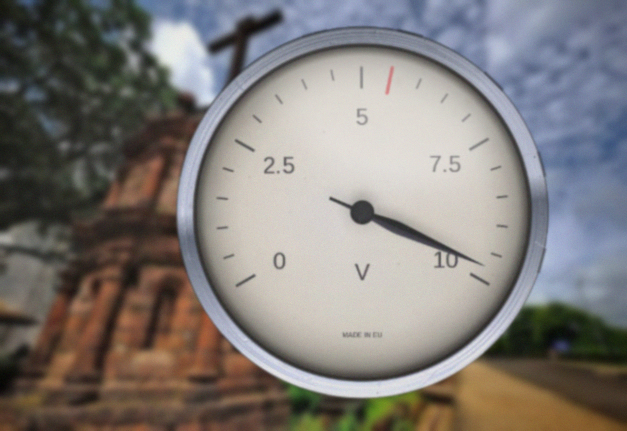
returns 9.75 V
